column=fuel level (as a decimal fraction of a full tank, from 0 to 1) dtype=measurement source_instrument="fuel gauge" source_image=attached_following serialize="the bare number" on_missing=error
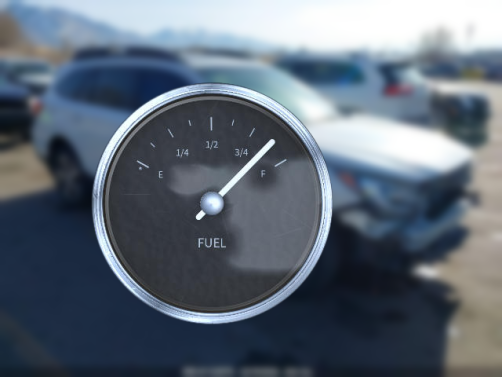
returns 0.875
